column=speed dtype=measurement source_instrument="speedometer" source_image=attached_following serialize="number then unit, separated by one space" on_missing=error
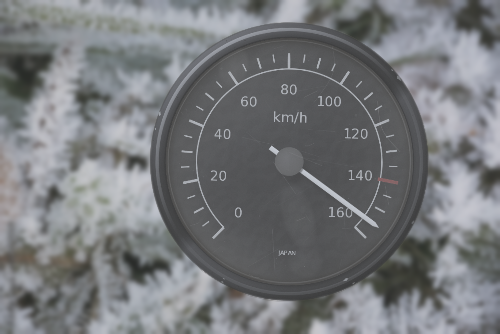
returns 155 km/h
